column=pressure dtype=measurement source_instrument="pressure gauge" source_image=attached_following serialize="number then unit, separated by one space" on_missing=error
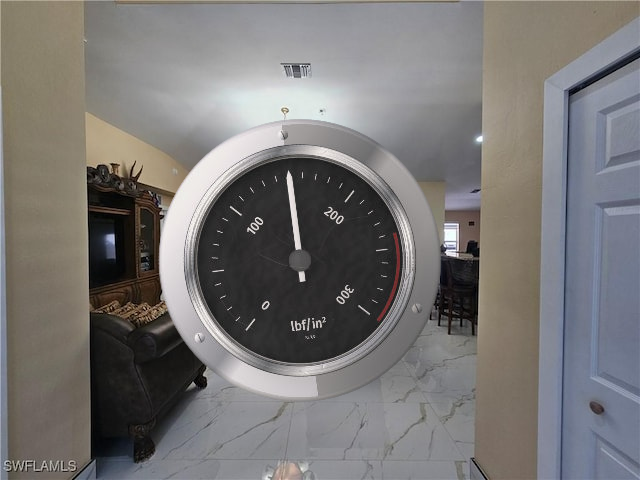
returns 150 psi
